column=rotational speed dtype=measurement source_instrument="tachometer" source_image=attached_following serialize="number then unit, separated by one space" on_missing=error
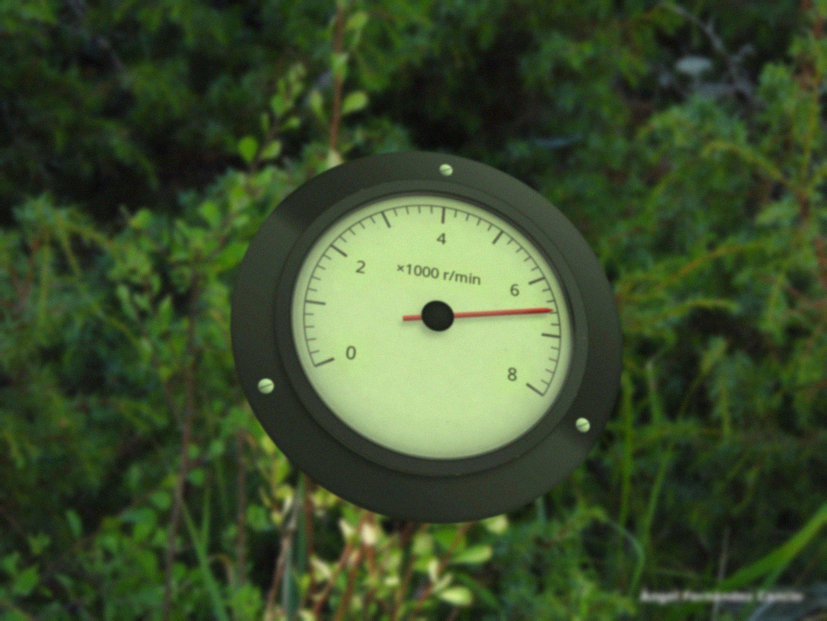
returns 6600 rpm
